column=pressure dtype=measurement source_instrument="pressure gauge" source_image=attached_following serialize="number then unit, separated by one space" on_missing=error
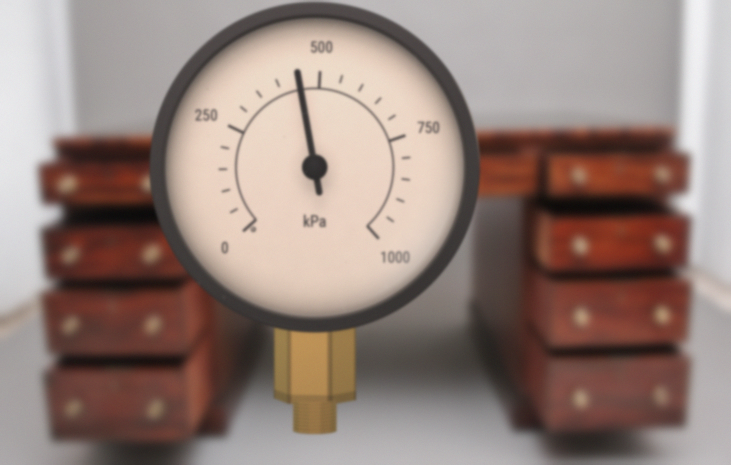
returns 450 kPa
